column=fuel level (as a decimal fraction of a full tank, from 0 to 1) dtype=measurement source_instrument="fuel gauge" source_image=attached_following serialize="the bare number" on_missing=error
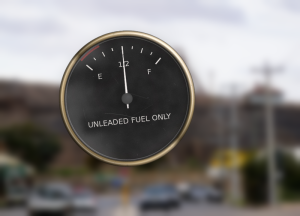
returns 0.5
